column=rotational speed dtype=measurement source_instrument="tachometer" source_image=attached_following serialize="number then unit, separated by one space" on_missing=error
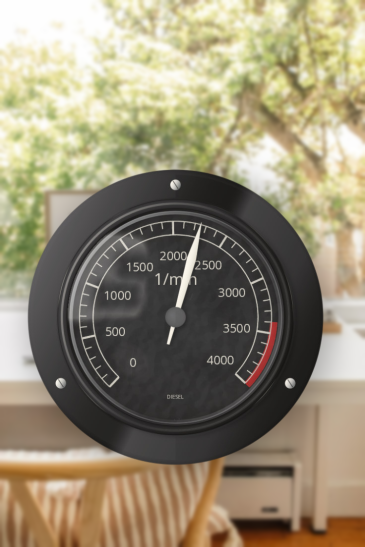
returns 2250 rpm
